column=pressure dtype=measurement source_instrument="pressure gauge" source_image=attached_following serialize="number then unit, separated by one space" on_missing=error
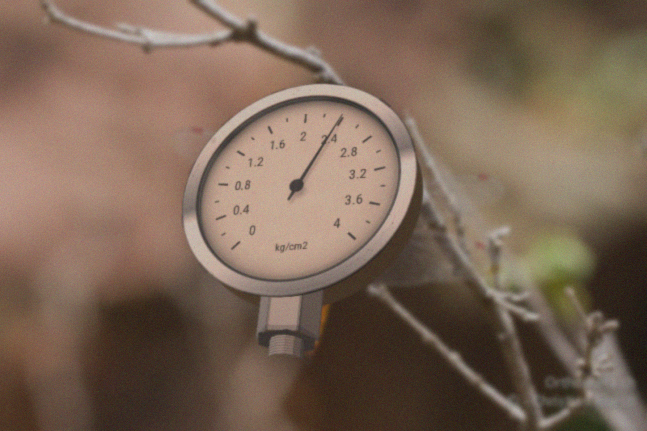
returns 2.4 kg/cm²
